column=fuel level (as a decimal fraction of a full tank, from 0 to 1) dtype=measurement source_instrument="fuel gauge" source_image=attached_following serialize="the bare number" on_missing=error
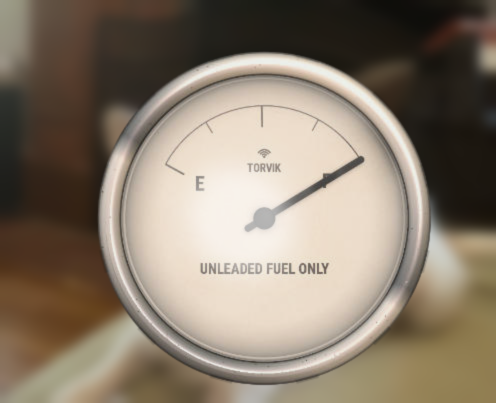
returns 1
